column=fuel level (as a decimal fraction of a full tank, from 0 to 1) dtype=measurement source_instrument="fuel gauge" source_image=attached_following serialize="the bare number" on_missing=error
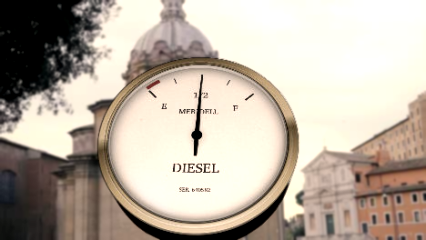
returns 0.5
